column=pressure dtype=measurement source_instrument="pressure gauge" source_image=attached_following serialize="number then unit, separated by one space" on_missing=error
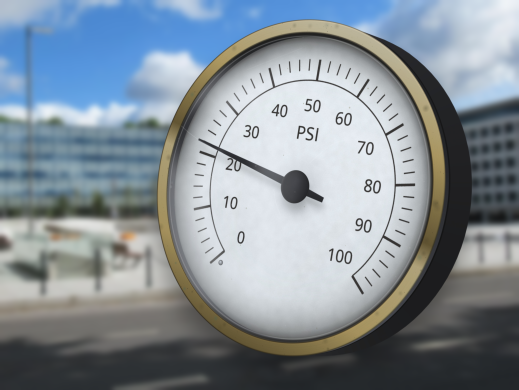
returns 22 psi
